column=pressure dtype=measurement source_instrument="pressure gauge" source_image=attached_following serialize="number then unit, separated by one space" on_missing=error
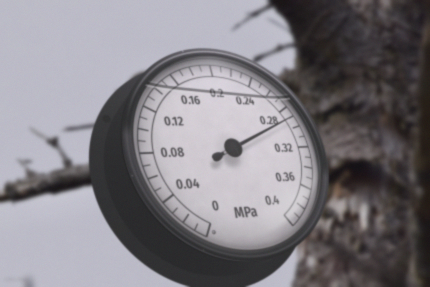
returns 0.29 MPa
